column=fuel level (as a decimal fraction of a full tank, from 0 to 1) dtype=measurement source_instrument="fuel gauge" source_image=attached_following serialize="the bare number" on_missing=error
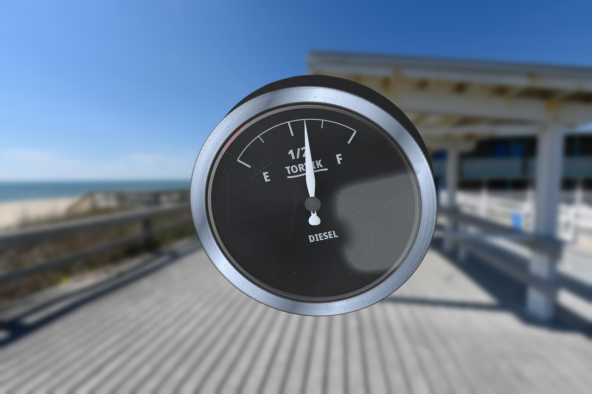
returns 0.625
